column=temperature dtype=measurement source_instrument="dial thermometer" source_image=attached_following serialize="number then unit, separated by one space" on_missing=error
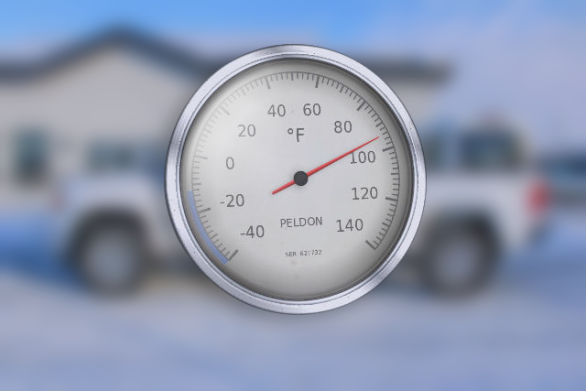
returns 94 °F
